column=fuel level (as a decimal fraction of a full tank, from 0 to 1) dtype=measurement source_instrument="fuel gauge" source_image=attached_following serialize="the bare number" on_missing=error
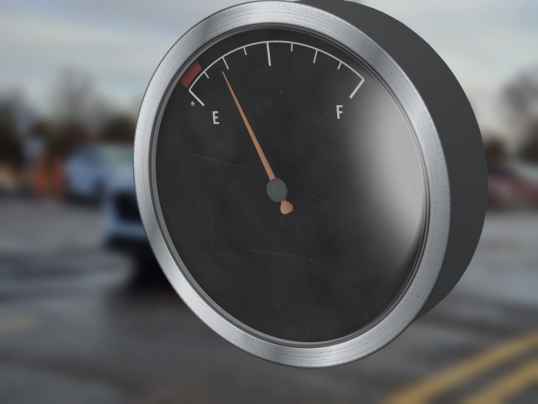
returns 0.25
